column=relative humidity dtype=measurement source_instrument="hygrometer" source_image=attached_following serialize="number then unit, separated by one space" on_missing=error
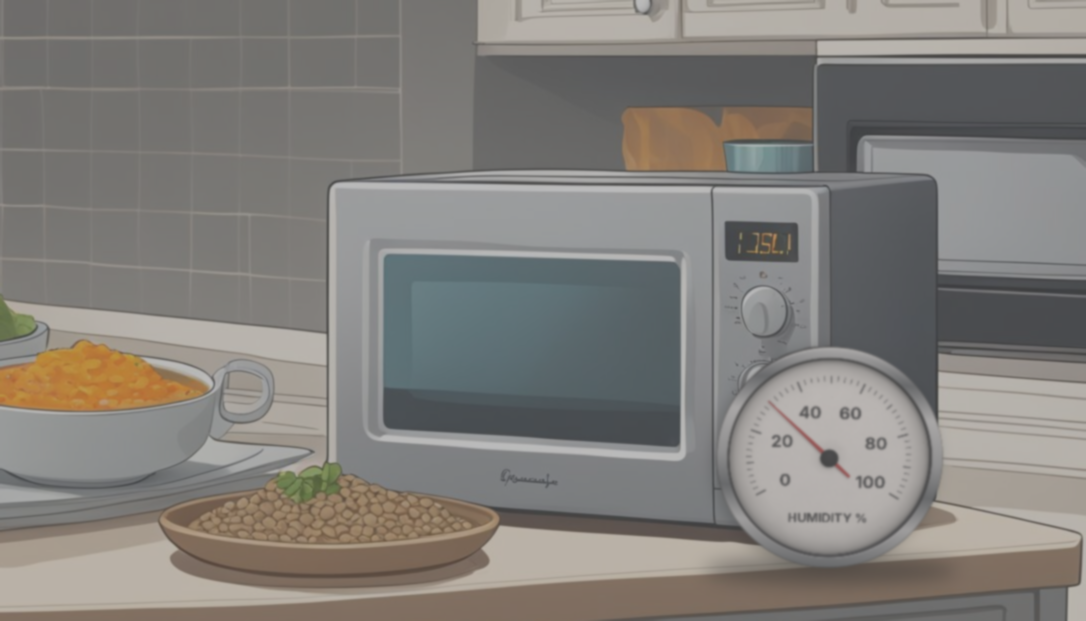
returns 30 %
